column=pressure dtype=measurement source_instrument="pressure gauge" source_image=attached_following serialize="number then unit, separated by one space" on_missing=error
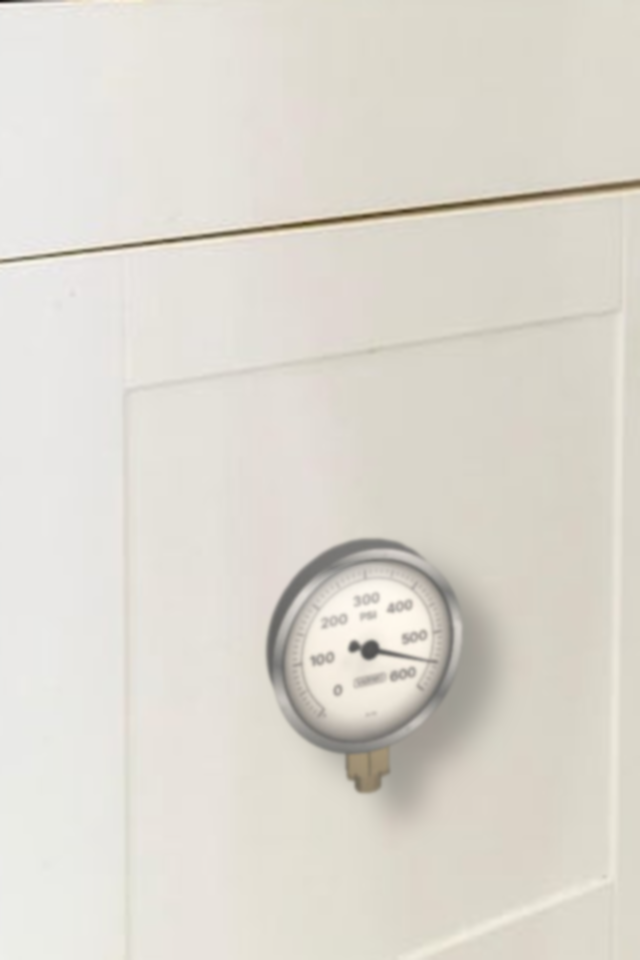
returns 550 psi
